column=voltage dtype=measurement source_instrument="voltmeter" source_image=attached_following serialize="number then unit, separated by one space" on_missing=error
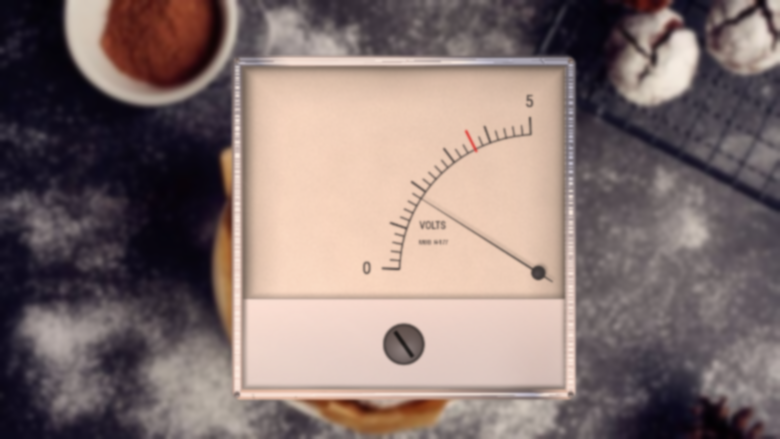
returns 1.8 V
